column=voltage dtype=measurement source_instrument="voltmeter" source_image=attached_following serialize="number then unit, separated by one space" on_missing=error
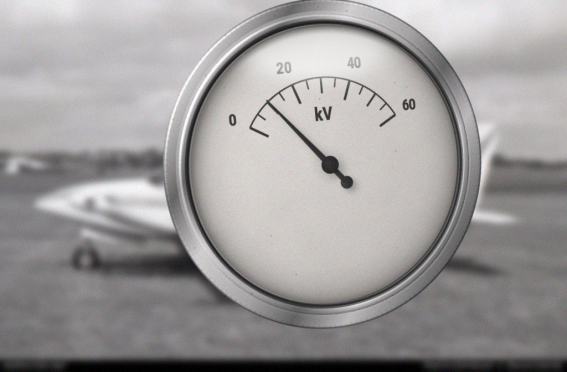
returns 10 kV
